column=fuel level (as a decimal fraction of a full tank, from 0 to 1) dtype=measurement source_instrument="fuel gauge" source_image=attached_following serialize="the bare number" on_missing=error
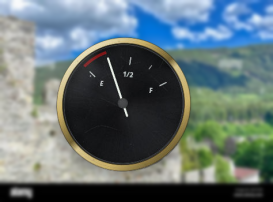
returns 0.25
